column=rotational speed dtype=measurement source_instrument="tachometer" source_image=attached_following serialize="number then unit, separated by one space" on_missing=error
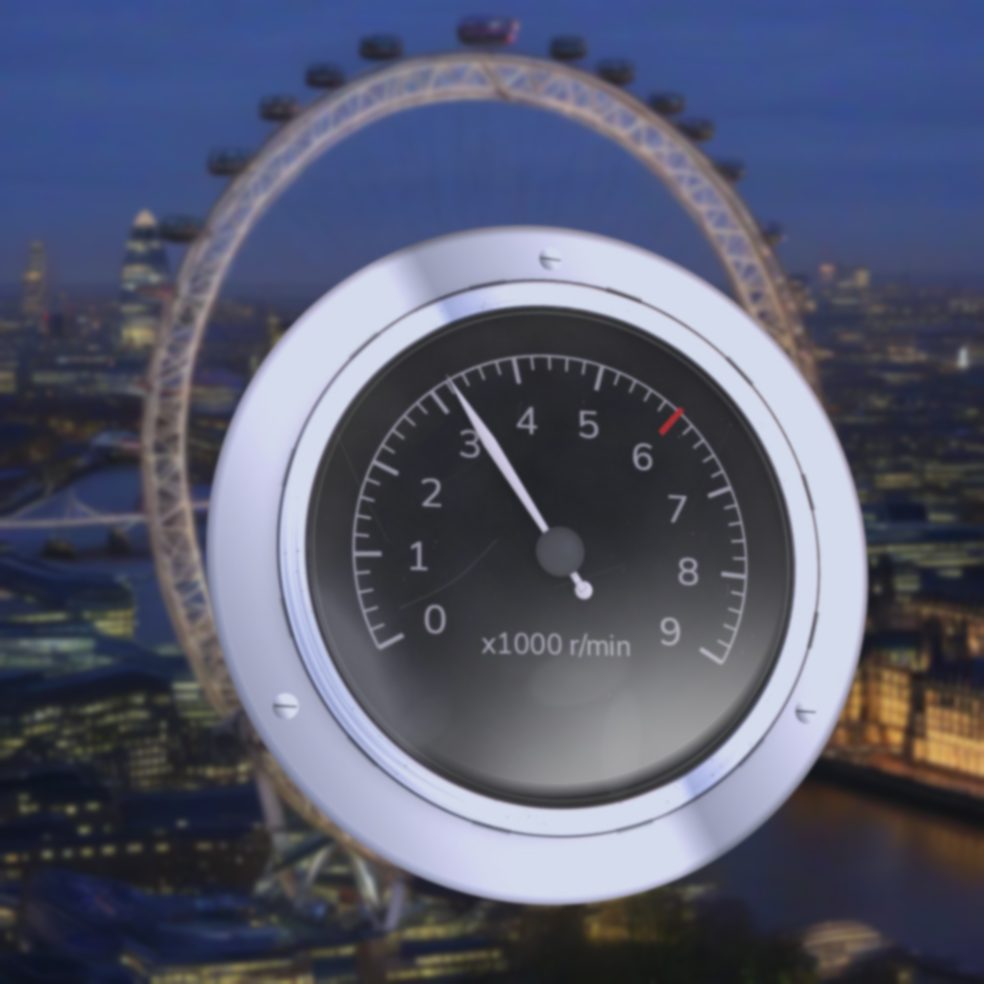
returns 3200 rpm
